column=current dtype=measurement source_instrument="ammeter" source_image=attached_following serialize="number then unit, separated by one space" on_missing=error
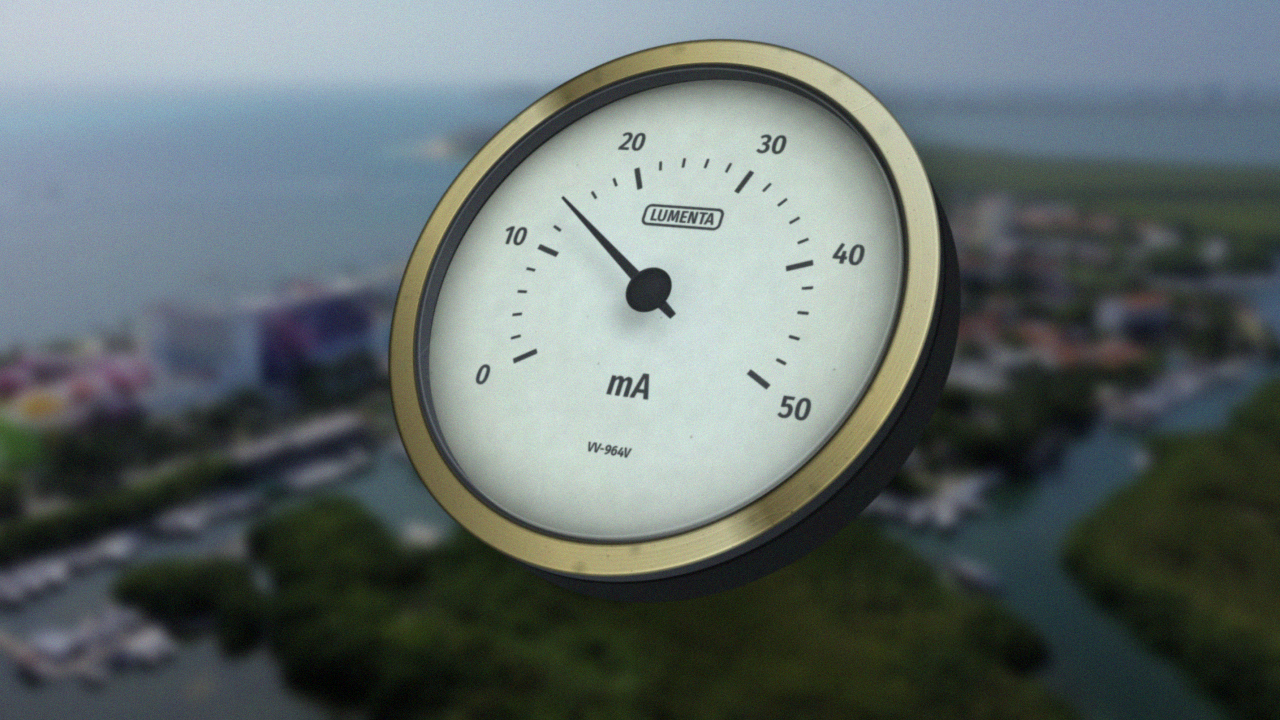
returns 14 mA
